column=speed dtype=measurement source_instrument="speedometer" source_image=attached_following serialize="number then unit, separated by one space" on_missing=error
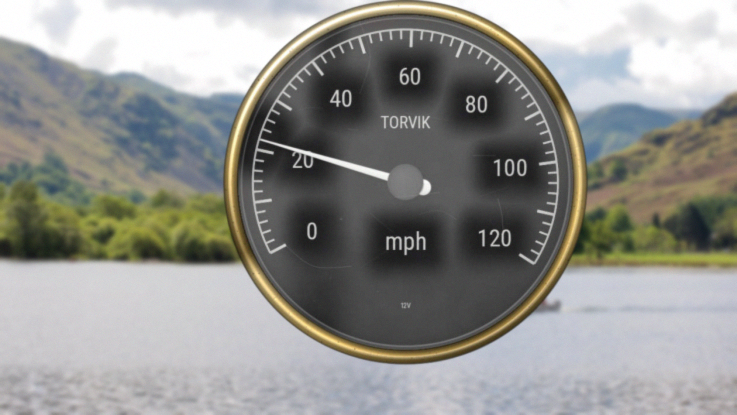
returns 22 mph
